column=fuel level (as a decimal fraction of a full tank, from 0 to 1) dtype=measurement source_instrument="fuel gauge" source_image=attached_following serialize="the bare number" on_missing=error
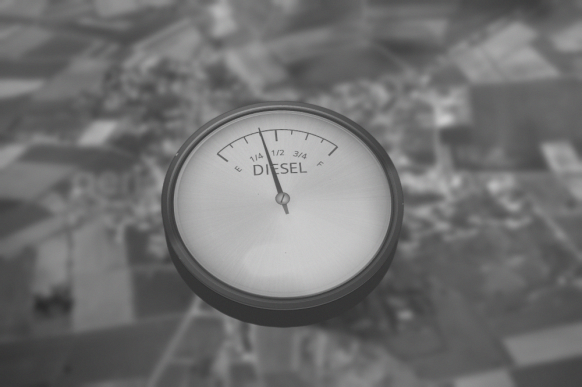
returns 0.375
